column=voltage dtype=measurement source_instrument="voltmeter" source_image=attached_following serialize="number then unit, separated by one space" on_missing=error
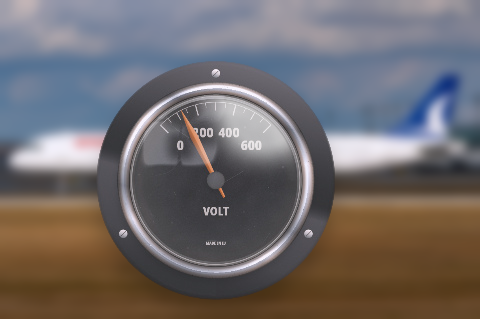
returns 125 V
